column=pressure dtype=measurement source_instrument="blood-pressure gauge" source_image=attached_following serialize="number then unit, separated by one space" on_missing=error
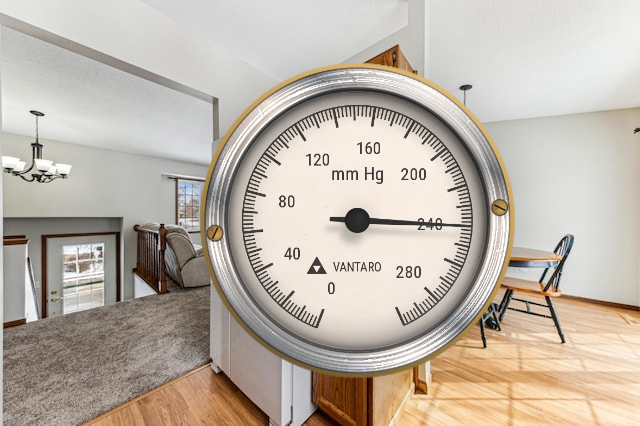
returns 240 mmHg
